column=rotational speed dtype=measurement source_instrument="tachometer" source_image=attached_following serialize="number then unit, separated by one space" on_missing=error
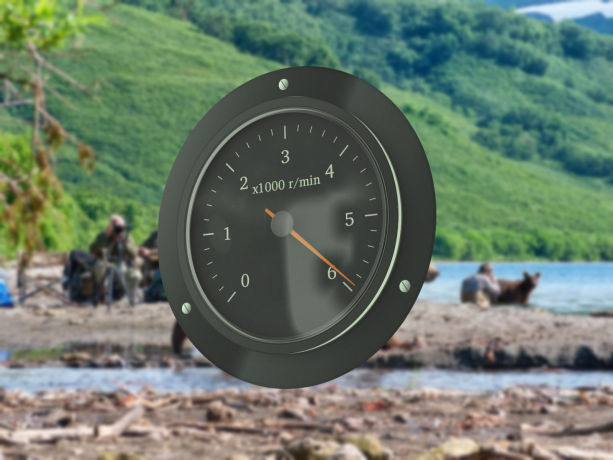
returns 5900 rpm
